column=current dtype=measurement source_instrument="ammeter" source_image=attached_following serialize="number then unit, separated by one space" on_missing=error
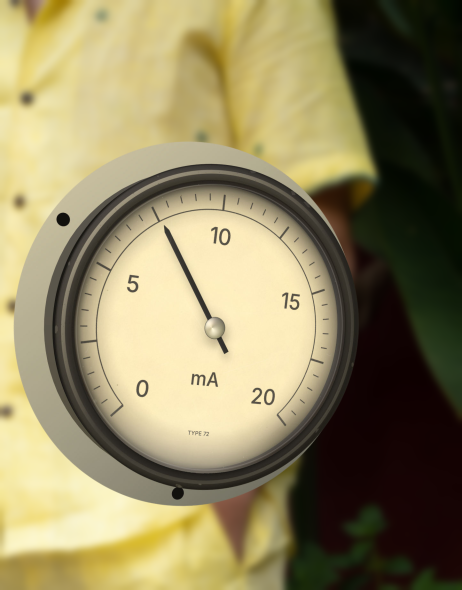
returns 7.5 mA
